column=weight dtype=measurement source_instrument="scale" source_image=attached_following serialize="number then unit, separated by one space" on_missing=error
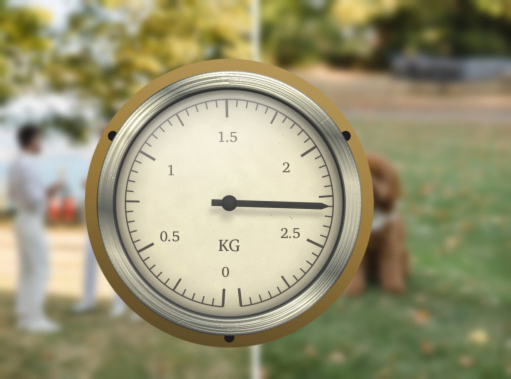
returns 2.3 kg
